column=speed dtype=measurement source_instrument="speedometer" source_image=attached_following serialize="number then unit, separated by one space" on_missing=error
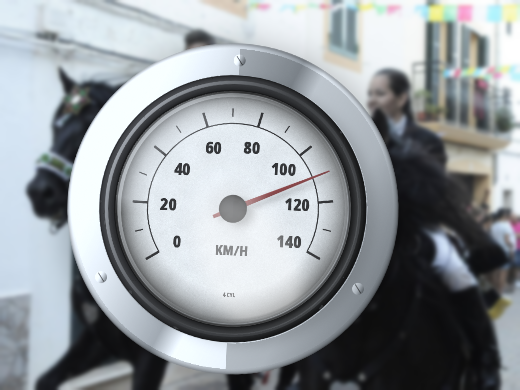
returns 110 km/h
